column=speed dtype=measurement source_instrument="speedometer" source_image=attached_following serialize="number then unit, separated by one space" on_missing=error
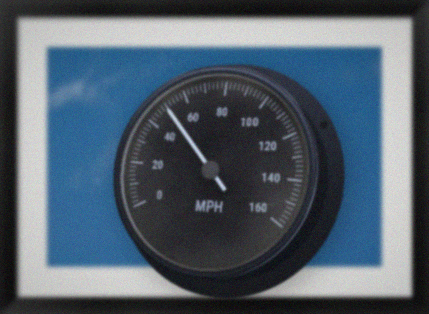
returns 50 mph
